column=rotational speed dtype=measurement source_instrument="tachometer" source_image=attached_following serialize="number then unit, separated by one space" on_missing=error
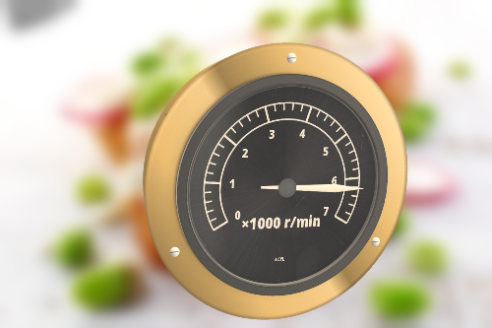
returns 6200 rpm
